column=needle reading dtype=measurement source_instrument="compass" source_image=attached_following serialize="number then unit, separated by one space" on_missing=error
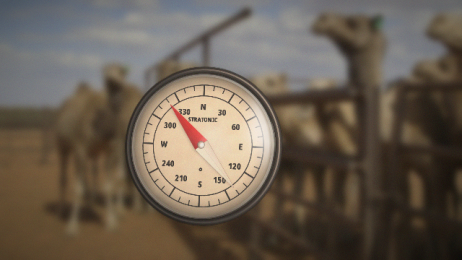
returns 320 °
